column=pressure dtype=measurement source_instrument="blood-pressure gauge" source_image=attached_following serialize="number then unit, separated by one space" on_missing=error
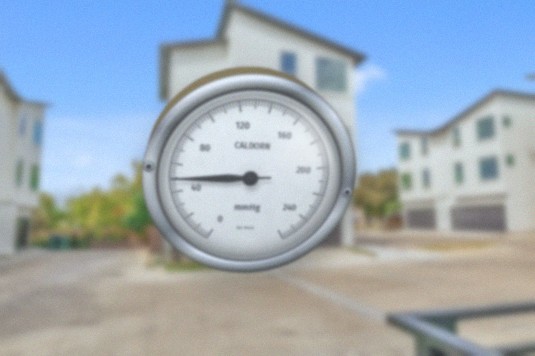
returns 50 mmHg
